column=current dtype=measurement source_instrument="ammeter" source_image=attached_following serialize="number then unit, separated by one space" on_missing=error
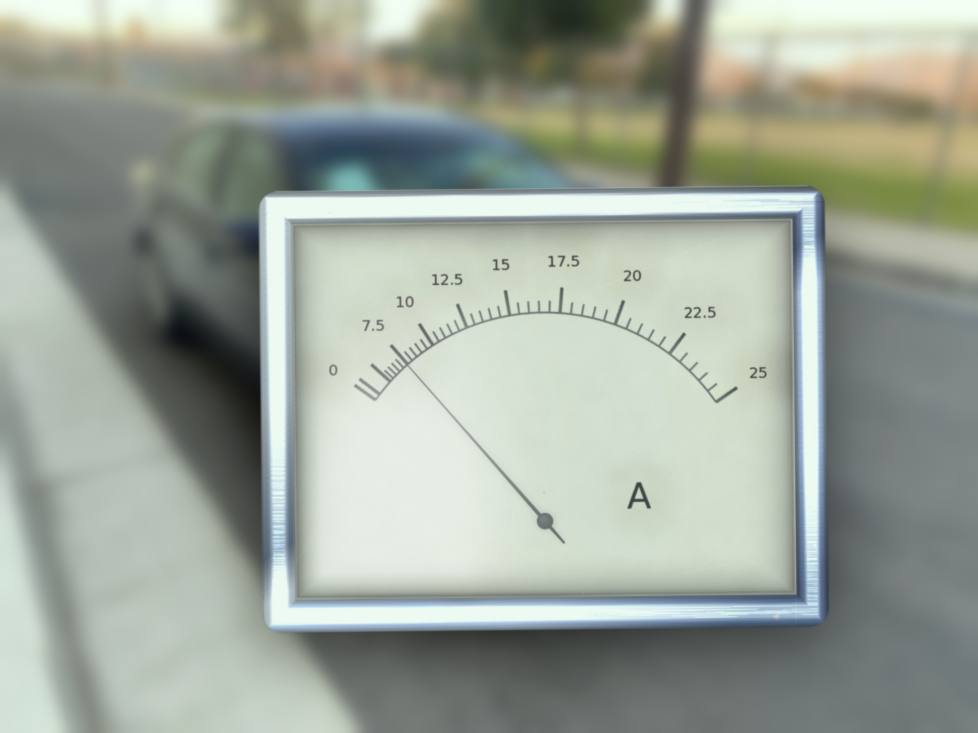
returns 7.5 A
